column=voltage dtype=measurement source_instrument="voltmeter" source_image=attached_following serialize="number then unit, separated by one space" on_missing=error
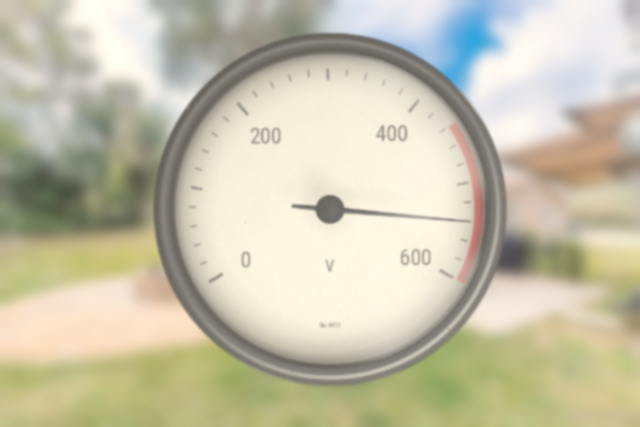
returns 540 V
